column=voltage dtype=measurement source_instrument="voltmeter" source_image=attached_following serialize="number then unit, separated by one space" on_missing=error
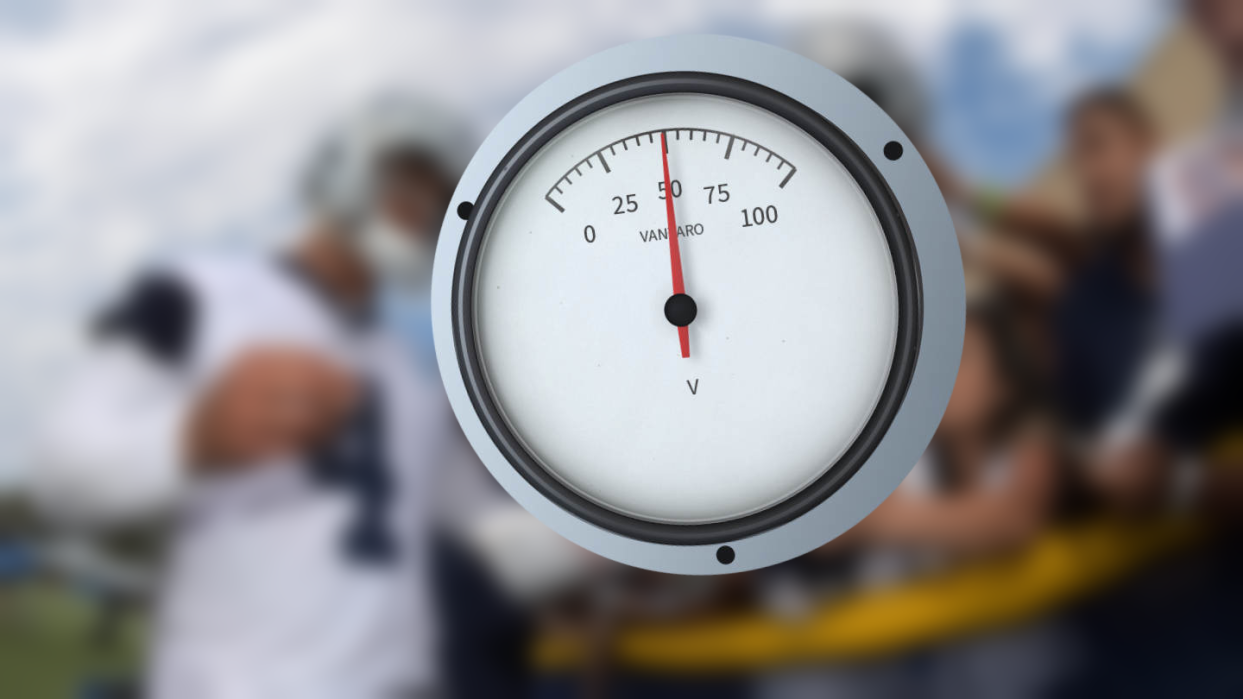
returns 50 V
